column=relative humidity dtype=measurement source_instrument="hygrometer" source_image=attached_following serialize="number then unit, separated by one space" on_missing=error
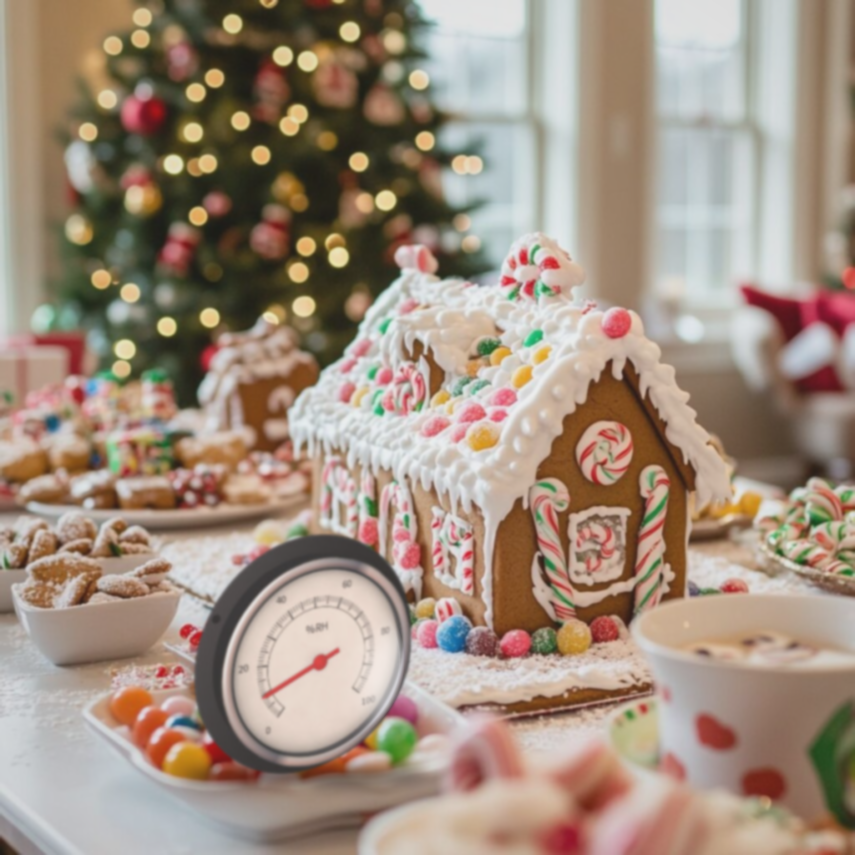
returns 10 %
